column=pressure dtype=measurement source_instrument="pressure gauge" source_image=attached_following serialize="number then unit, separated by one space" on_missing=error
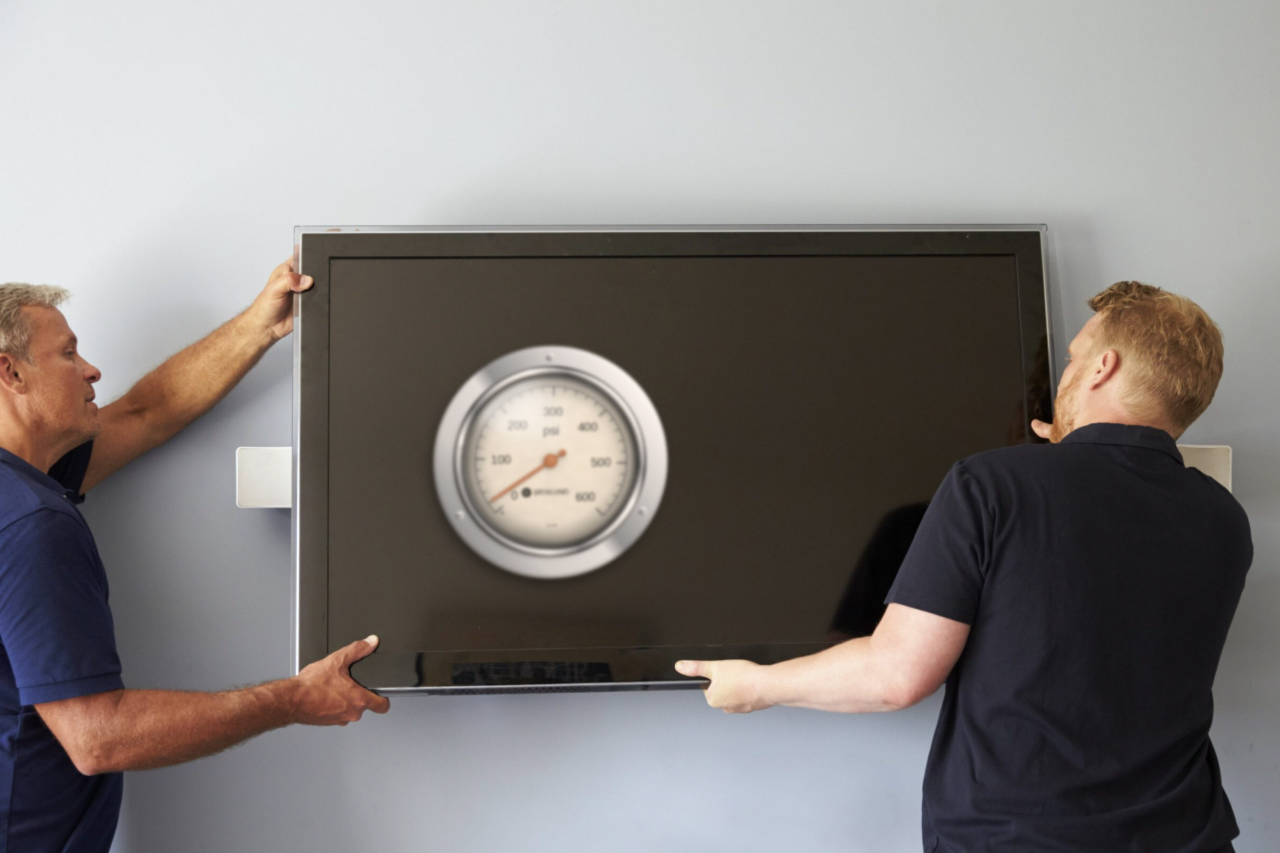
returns 20 psi
